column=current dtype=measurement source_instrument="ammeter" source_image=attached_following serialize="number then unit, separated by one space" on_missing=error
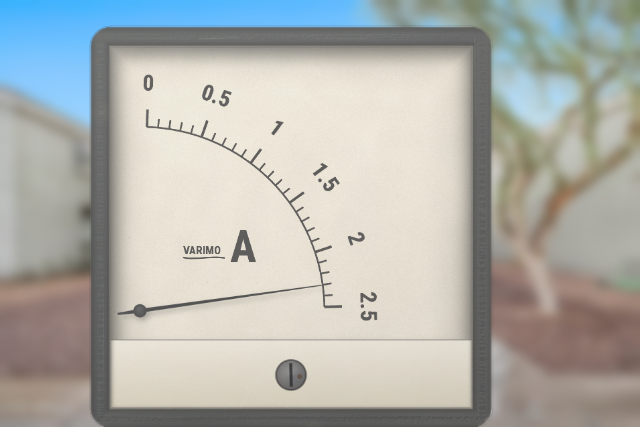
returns 2.3 A
